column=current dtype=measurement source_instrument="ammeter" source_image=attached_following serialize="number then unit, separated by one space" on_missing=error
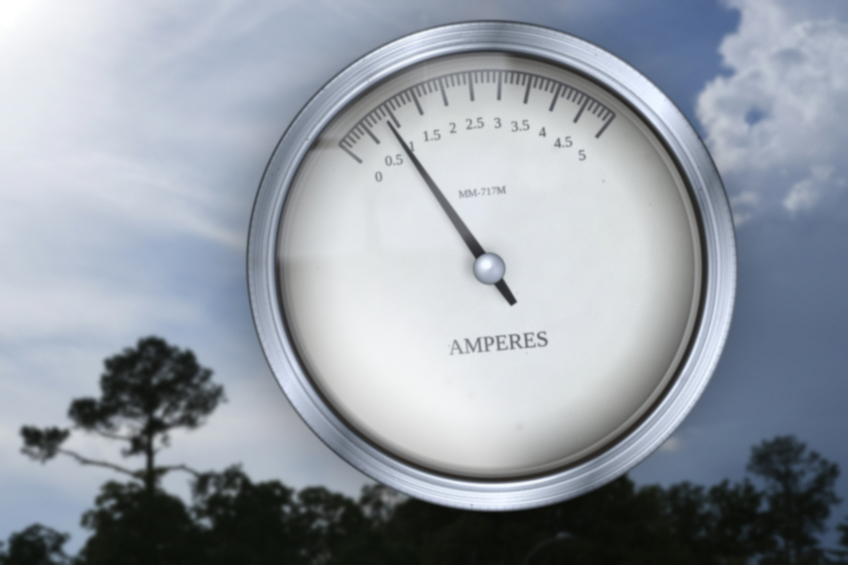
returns 0.9 A
